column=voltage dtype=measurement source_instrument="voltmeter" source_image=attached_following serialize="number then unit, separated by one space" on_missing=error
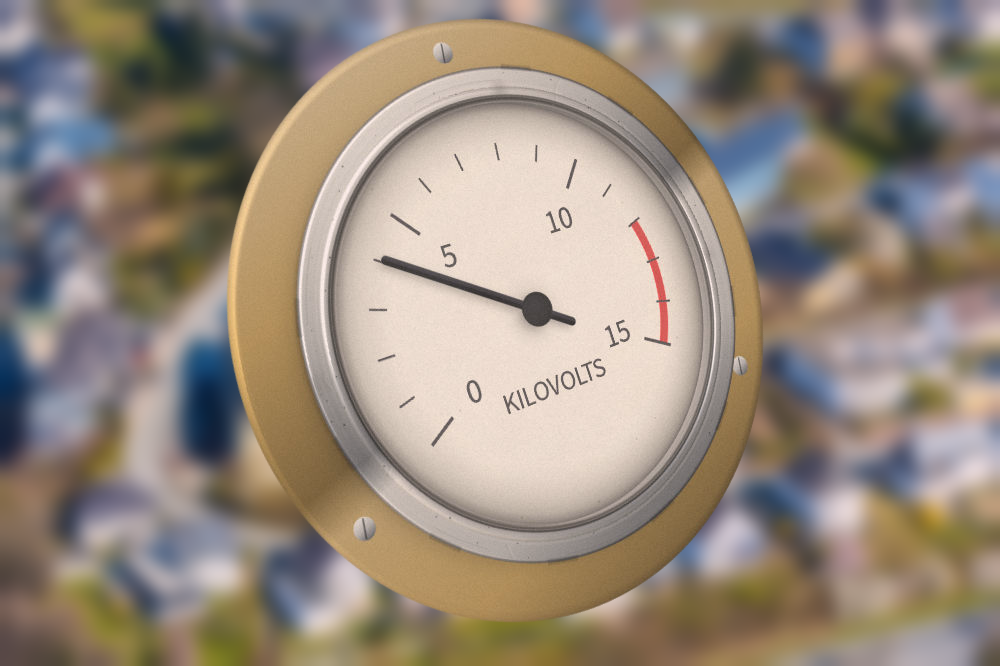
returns 4 kV
